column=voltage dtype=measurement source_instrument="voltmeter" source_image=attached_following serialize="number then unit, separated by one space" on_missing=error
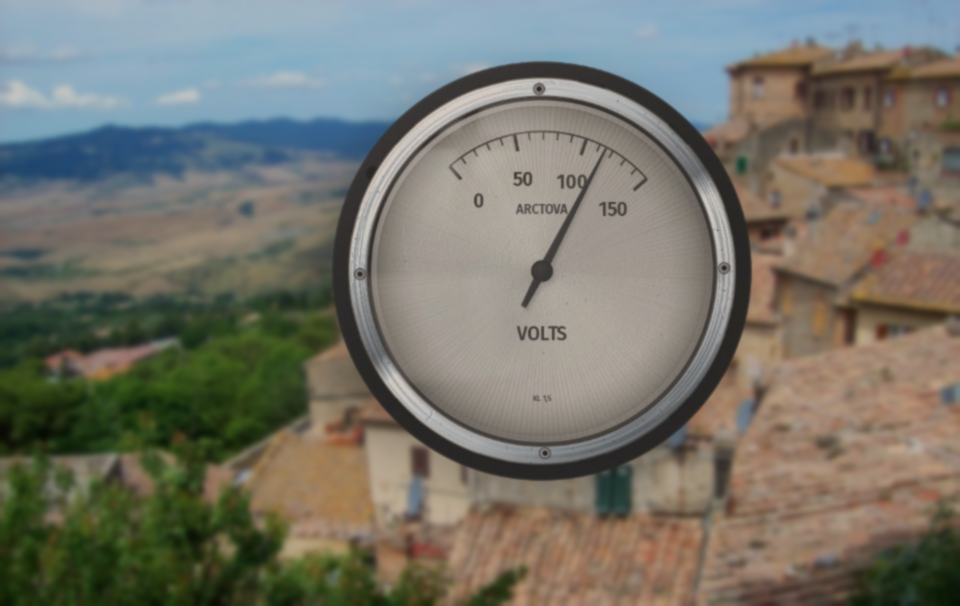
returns 115 V
